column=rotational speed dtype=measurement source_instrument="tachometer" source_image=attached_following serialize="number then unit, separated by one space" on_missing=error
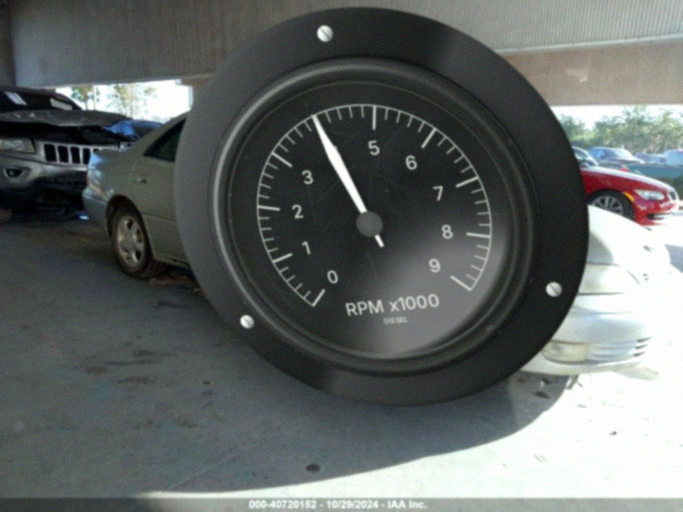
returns 4000 rpm
